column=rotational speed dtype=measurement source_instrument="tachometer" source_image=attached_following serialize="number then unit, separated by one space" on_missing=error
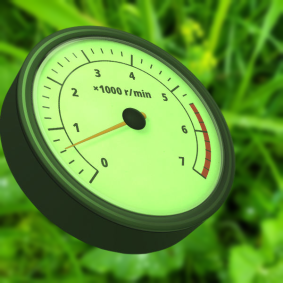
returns 600 rpm
